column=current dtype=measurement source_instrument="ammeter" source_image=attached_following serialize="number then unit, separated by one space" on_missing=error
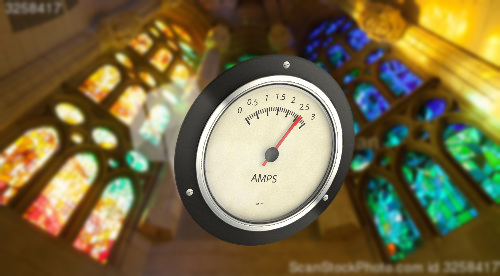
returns 2.5 A
